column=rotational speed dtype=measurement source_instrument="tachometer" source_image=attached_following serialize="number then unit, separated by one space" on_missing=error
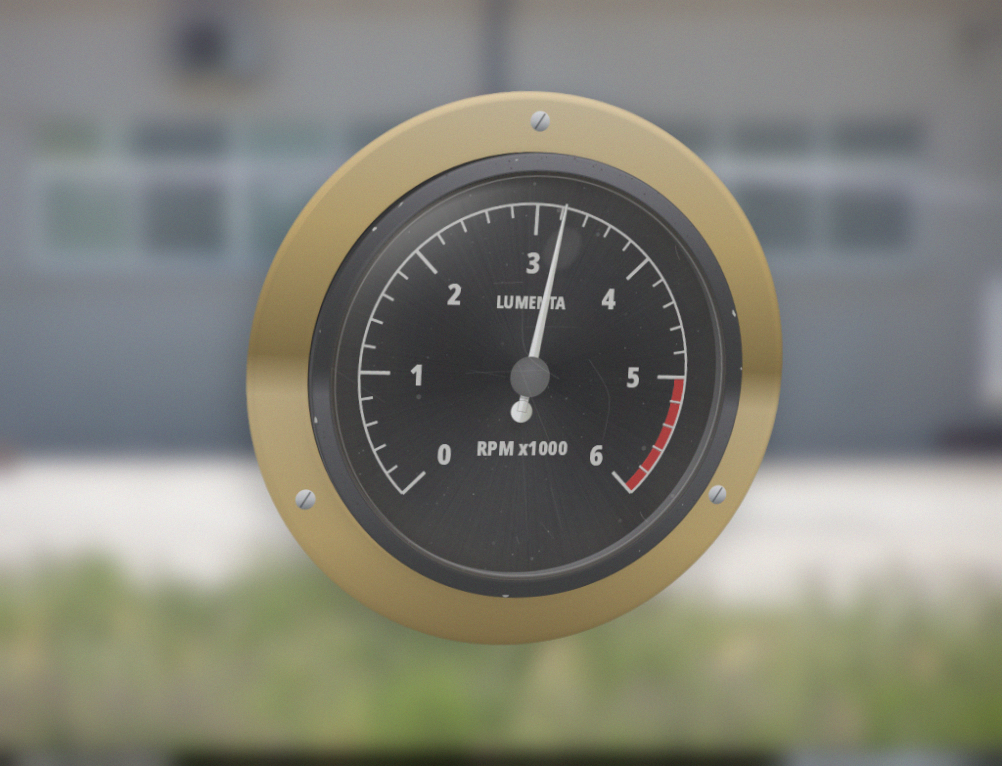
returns 3200 rpm
